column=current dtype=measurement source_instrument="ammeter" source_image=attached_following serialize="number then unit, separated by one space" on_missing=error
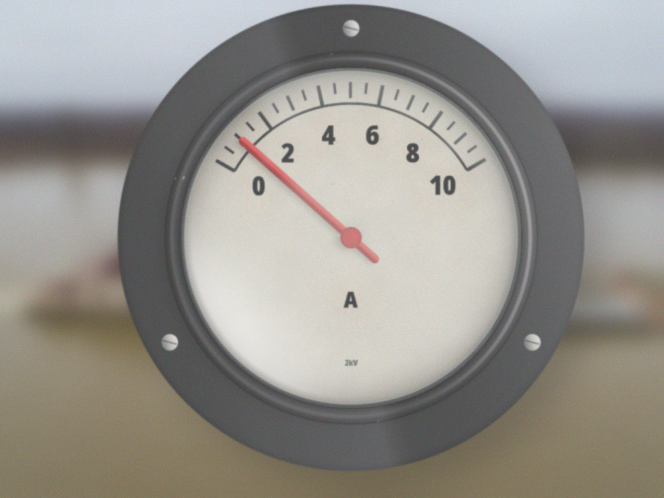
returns 1 A
